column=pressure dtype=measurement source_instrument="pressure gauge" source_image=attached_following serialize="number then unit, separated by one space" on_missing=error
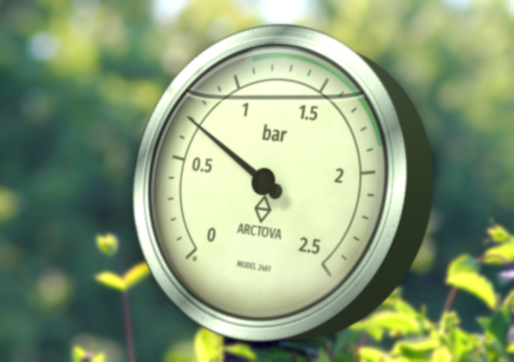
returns 0.7 bar
